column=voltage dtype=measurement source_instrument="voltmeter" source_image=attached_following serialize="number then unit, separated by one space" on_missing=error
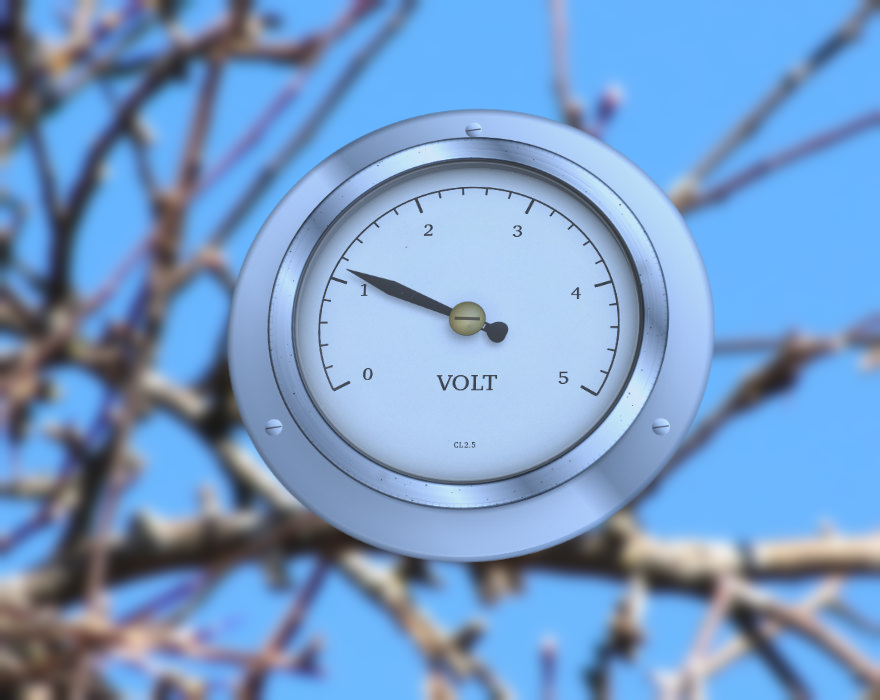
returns 1.1 V
